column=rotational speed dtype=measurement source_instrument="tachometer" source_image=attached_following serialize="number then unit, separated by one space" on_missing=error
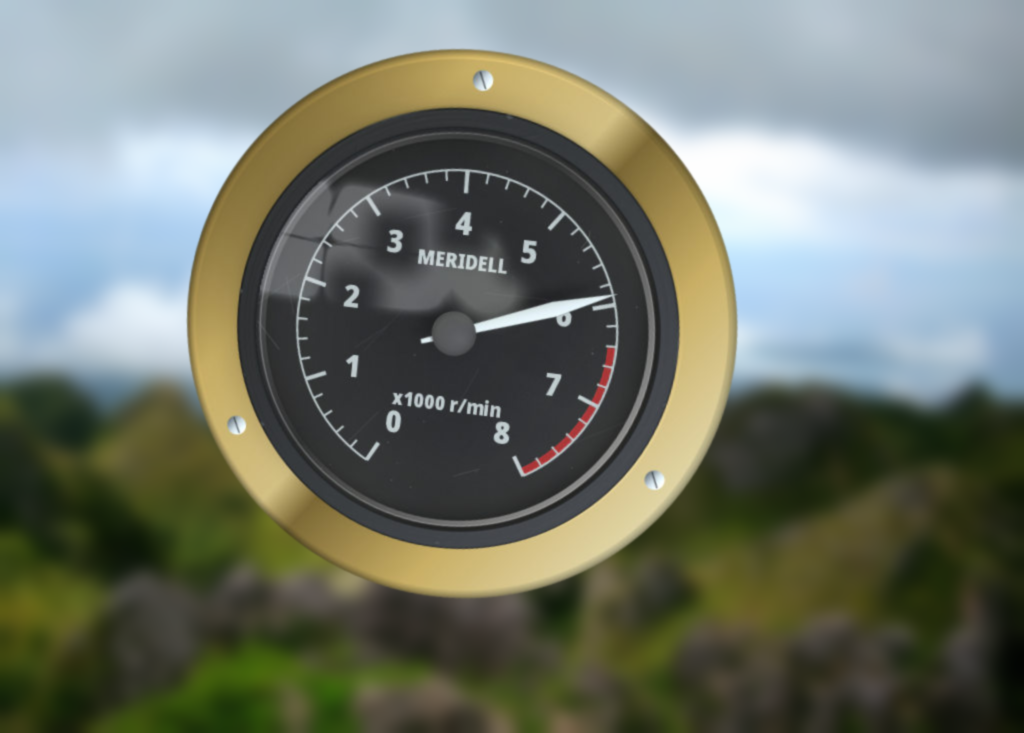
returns 5900 rpm
